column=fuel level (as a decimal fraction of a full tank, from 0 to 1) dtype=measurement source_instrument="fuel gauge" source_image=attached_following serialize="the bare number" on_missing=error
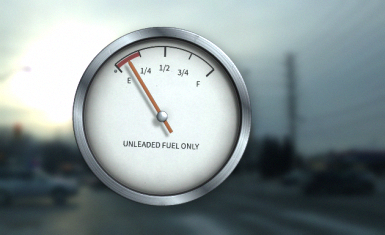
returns 0.125
